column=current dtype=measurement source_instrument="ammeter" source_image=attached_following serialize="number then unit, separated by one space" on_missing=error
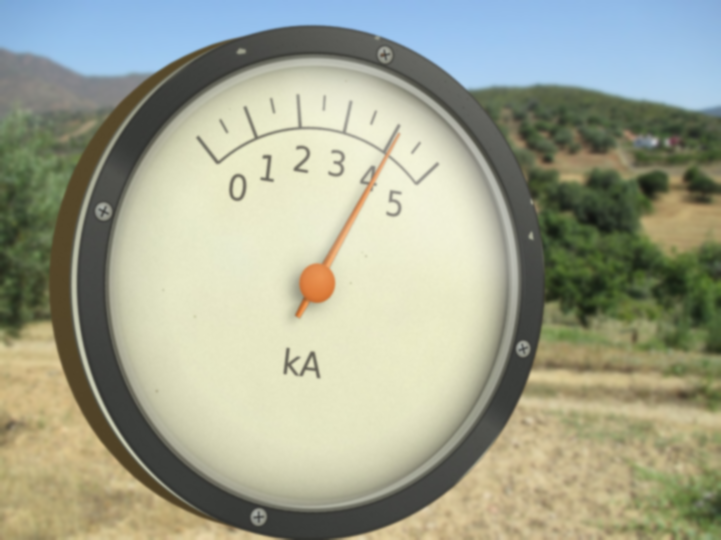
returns 4 kA
